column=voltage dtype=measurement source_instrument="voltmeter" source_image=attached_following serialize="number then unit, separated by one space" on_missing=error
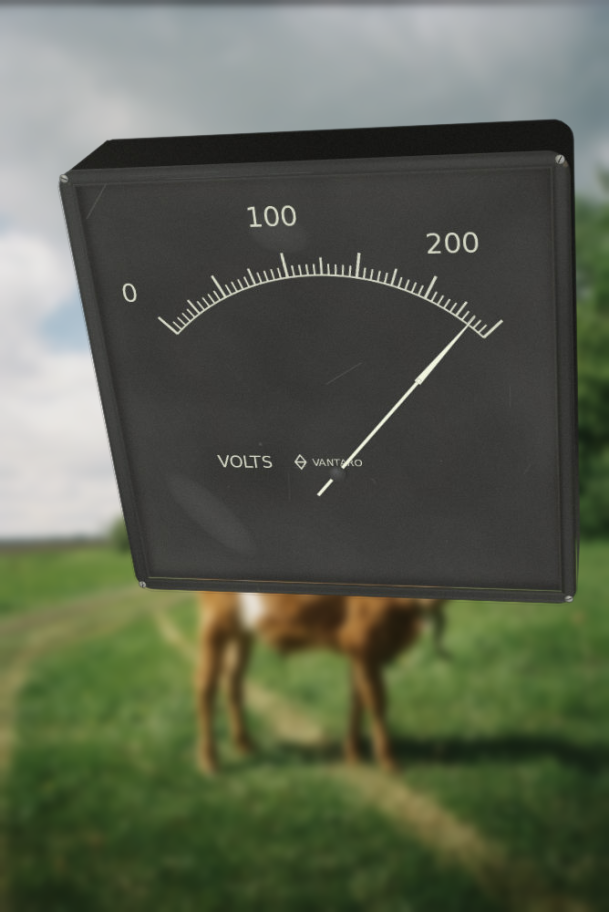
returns 235 V
